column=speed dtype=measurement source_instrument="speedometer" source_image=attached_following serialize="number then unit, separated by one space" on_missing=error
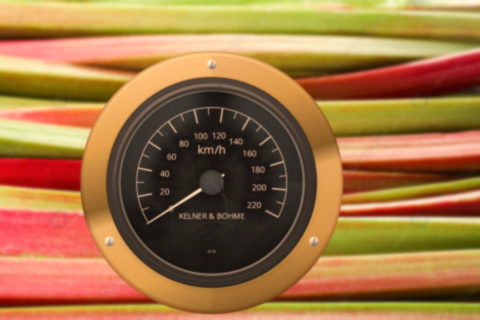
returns 0 km/h
